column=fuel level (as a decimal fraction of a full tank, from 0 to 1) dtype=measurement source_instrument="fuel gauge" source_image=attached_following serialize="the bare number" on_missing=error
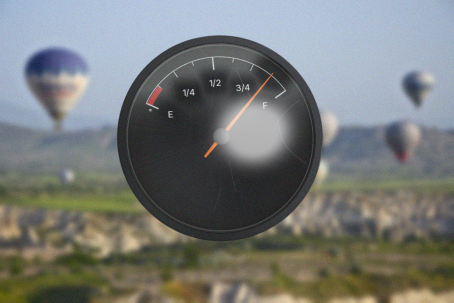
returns 0.875
